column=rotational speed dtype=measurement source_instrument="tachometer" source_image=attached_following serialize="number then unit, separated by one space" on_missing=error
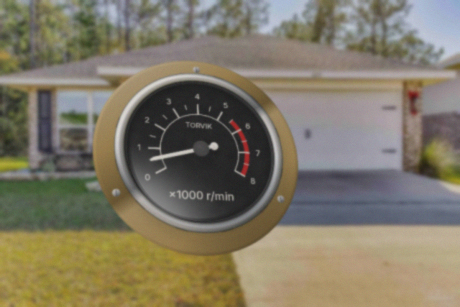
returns 500 rpm
